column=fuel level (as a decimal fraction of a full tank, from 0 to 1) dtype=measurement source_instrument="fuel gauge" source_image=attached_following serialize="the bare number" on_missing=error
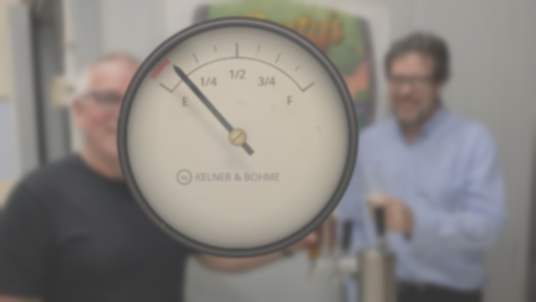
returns 0.125
